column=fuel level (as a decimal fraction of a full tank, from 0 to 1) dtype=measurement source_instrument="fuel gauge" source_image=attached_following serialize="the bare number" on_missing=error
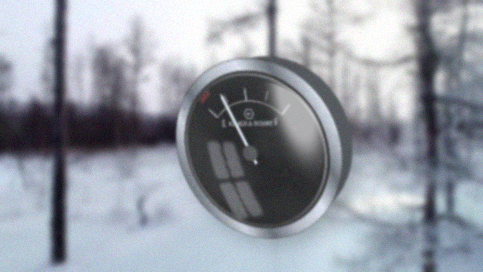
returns 0.25
